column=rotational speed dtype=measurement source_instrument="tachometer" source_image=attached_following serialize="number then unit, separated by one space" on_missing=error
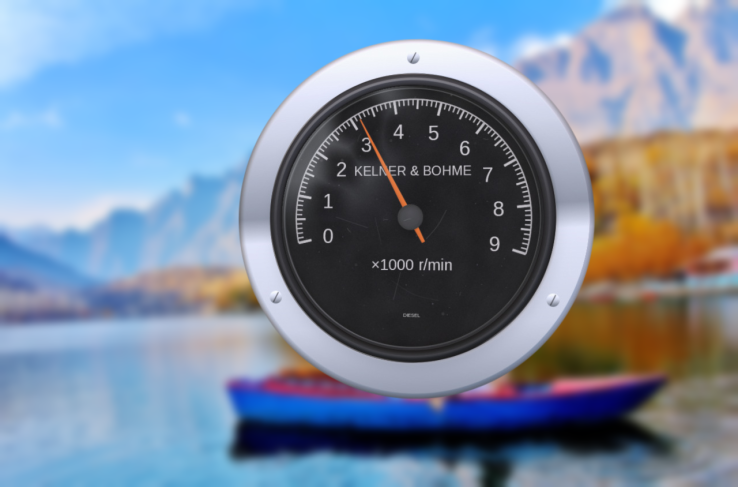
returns 3200 rpm
